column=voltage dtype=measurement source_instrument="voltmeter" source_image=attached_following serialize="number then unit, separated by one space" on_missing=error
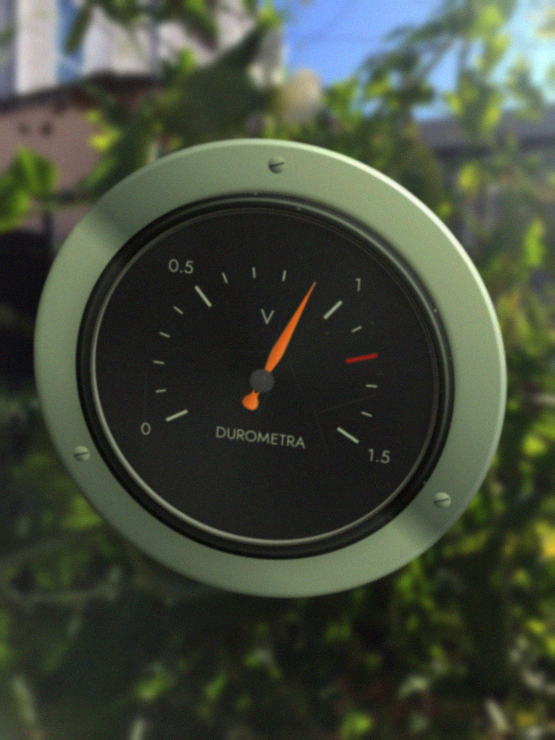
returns 0.9 V
